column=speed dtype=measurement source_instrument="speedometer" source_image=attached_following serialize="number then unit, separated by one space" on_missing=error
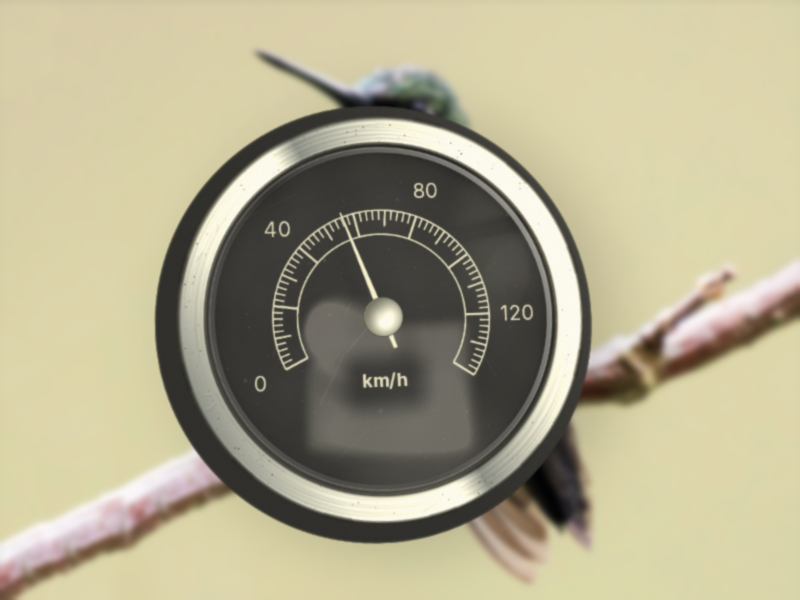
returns 56 km/h
